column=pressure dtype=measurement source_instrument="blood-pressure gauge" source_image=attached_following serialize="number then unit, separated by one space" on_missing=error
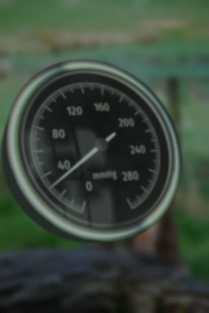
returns 30 mmHg
